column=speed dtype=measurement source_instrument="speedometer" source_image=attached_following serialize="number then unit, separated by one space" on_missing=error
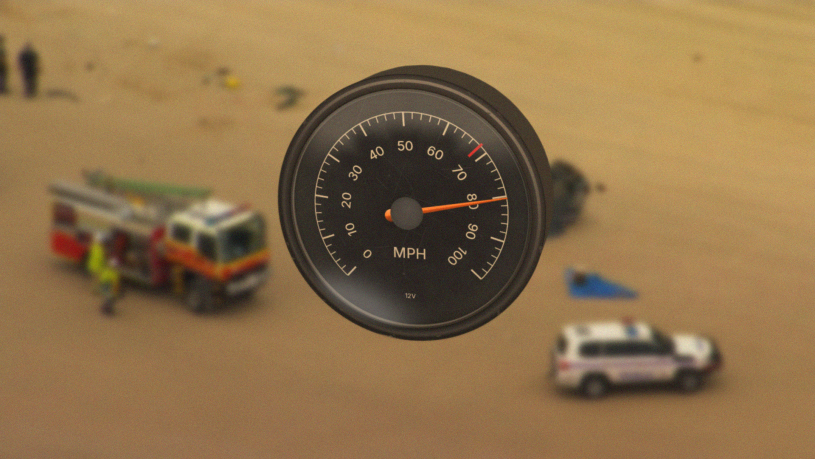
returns 80 mph
